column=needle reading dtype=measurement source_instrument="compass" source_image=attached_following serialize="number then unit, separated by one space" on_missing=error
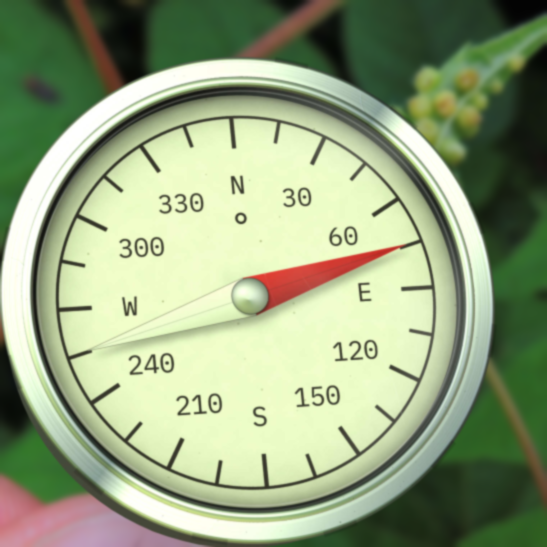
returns 75 °
